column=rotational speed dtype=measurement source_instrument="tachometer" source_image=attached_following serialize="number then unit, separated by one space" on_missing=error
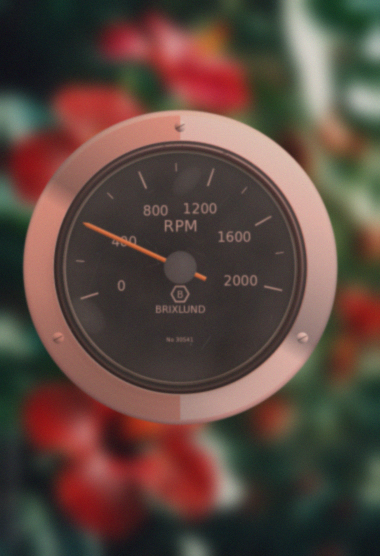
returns 400 rpm
